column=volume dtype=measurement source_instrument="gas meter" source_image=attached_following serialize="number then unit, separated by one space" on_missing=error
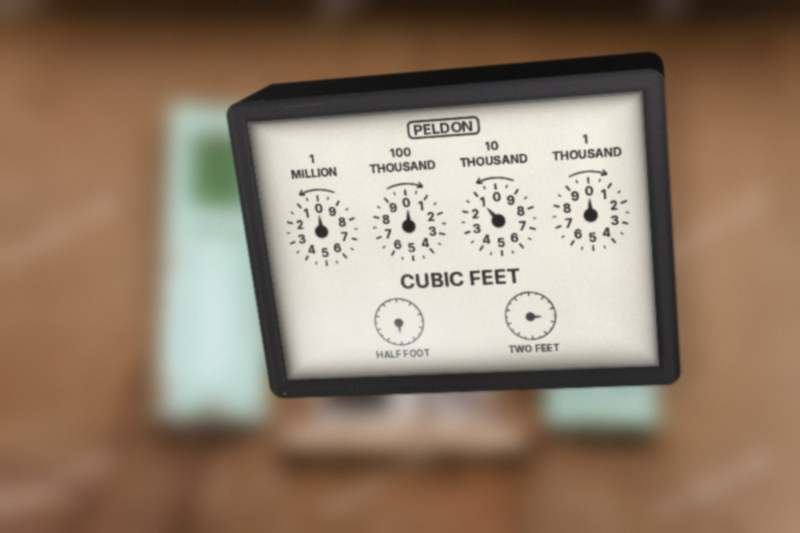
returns 1000 ft³
